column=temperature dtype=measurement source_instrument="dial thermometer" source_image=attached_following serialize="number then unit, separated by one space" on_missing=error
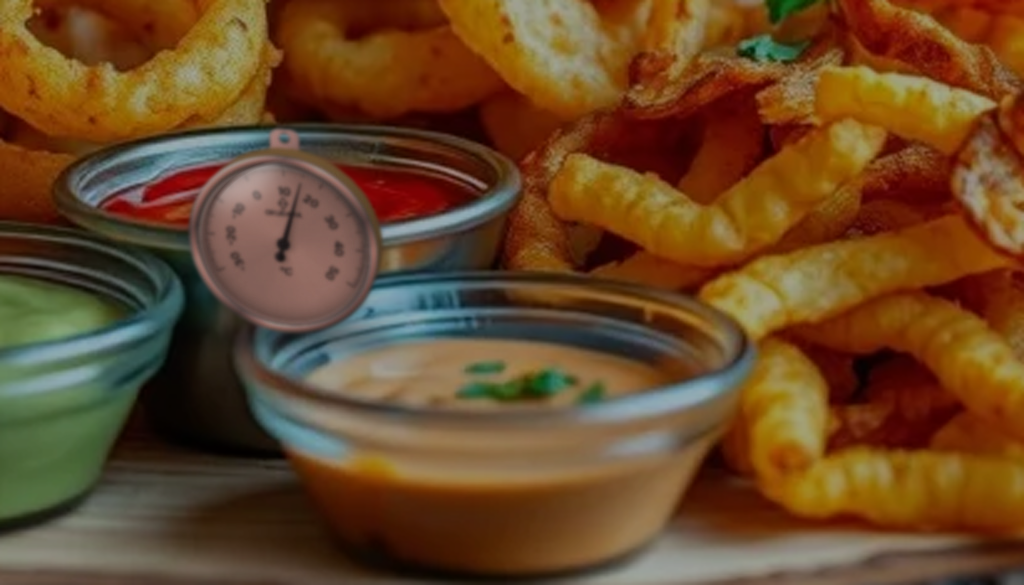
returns 15 °C
